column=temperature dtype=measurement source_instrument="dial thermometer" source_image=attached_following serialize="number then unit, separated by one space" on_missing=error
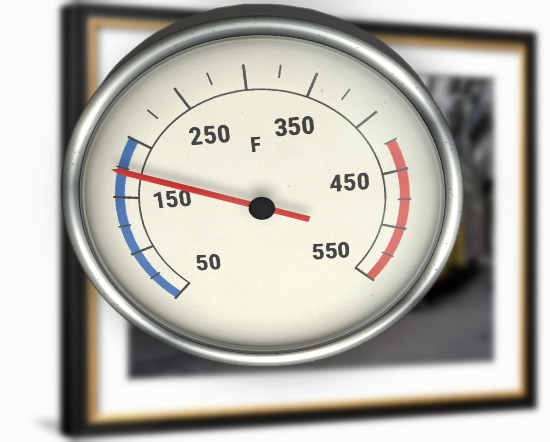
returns 175 °F
